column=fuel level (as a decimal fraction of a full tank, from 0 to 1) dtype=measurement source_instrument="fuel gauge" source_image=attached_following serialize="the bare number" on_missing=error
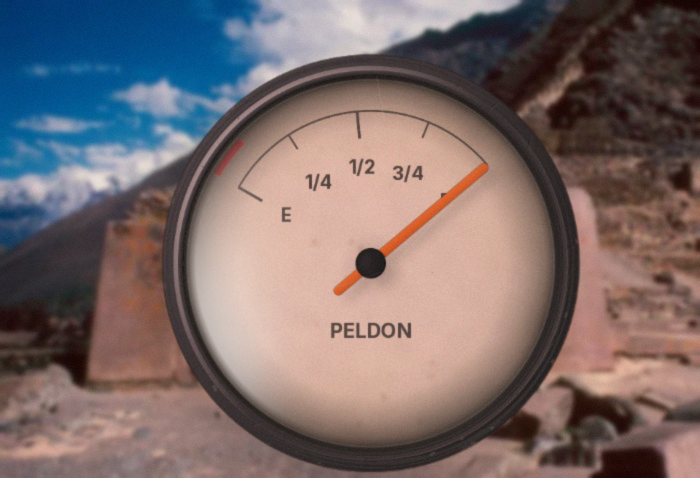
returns 1
